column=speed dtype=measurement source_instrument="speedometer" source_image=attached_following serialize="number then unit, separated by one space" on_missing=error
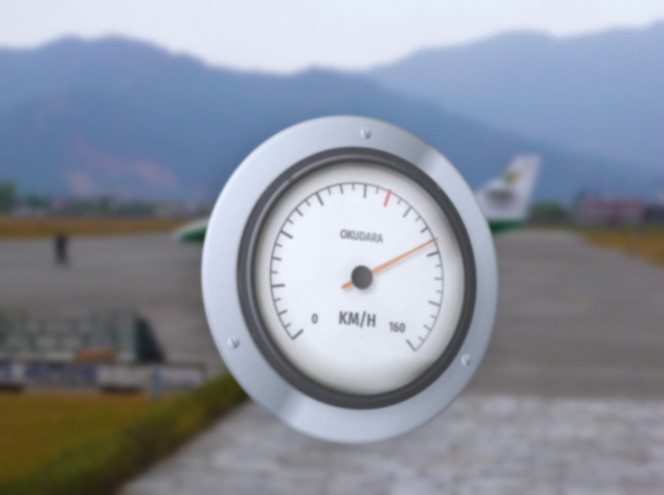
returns 115 km/h
